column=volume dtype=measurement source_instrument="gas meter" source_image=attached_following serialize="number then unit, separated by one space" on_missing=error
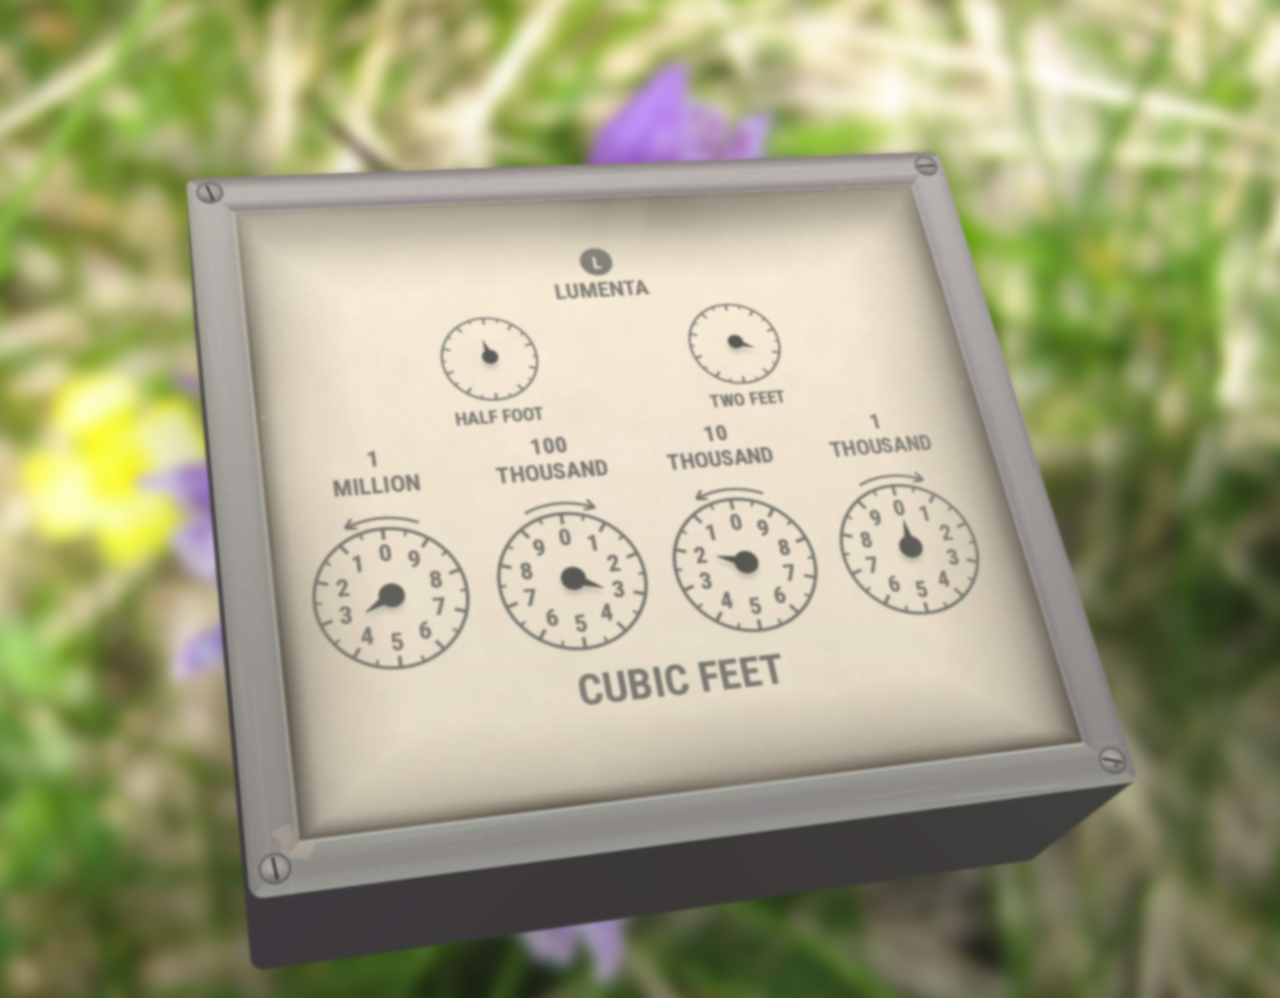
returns 332000 ft³
